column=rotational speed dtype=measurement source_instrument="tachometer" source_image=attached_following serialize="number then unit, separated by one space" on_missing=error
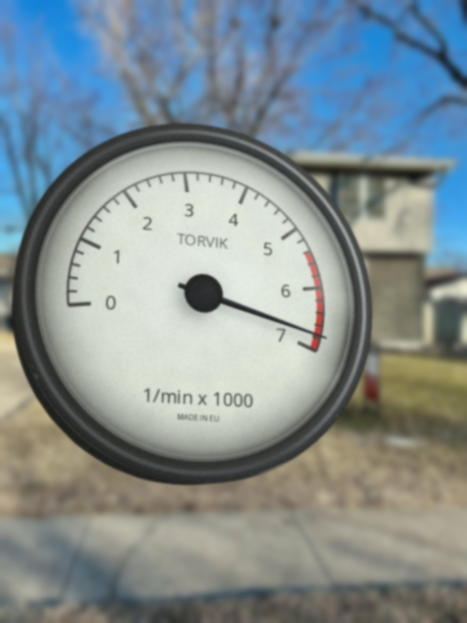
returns 6800 rpm
